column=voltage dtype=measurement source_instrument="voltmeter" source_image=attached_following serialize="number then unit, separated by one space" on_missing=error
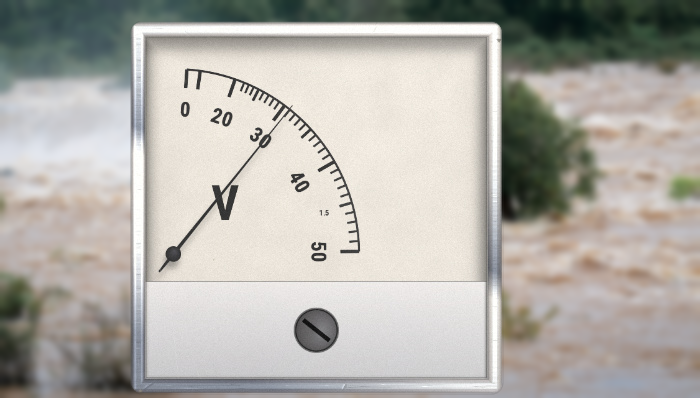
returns 31 V
